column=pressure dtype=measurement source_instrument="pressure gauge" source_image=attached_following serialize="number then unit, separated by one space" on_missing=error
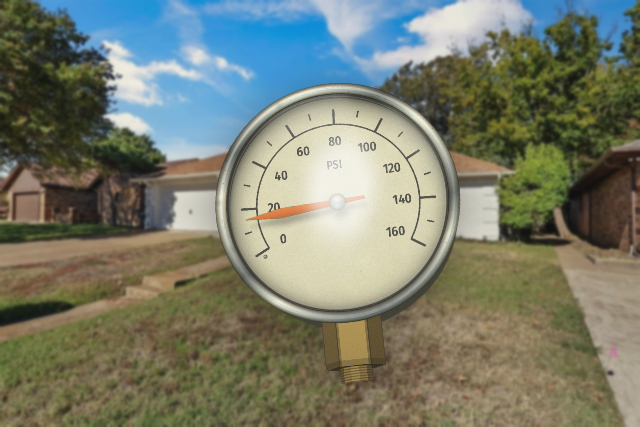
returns 15 psi
